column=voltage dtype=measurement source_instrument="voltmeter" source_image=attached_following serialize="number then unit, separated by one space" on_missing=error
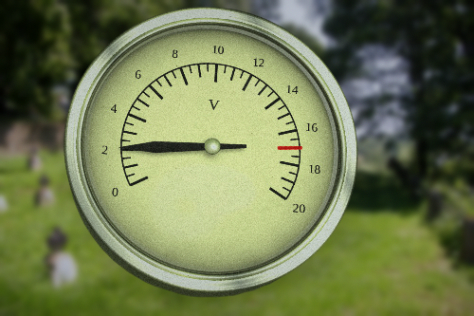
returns 2 V
